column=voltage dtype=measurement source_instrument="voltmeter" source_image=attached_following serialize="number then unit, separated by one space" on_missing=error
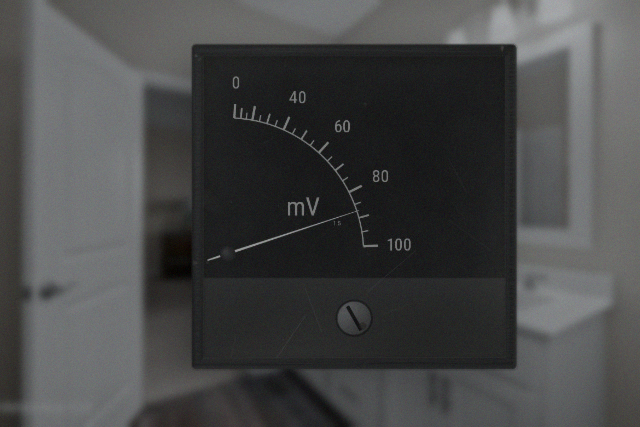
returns 87.5 mV
